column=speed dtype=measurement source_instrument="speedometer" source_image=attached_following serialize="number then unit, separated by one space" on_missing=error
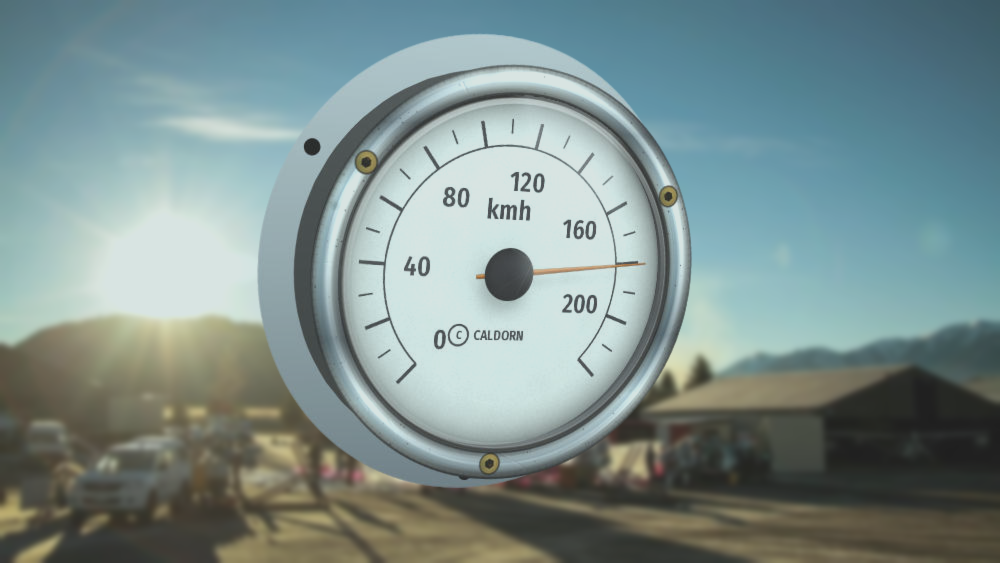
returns 180 km/h
